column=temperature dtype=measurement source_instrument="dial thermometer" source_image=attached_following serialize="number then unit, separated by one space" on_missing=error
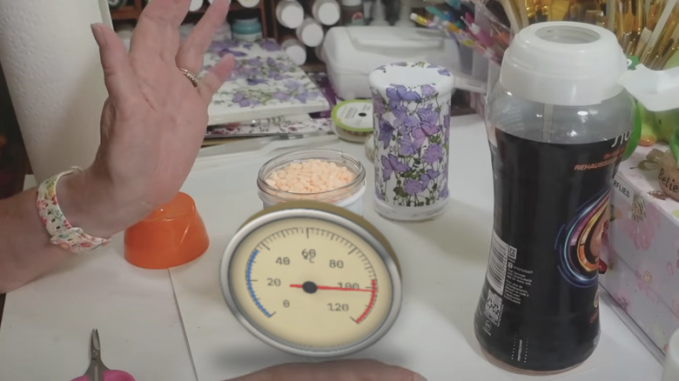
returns 100 °C
